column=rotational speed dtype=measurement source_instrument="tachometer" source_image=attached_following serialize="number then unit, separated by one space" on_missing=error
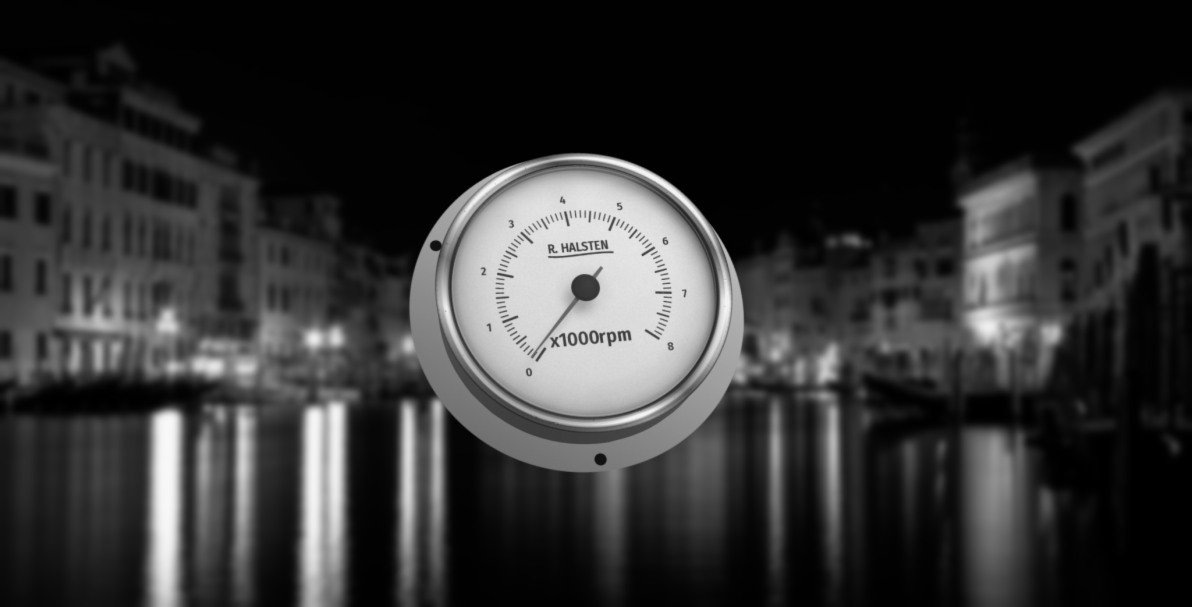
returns 100 rpm
